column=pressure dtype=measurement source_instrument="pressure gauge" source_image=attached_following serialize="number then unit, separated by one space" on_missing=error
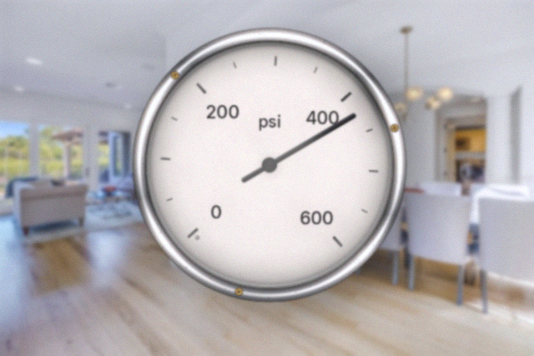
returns 425 psi
